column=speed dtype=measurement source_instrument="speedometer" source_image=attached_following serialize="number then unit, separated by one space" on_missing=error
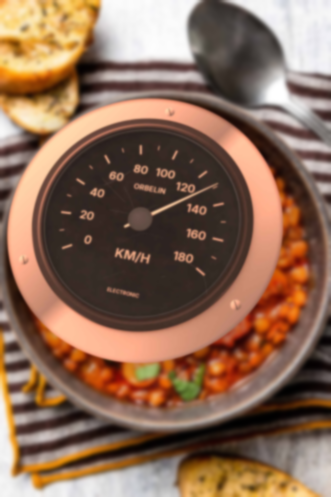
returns 130 km/h
